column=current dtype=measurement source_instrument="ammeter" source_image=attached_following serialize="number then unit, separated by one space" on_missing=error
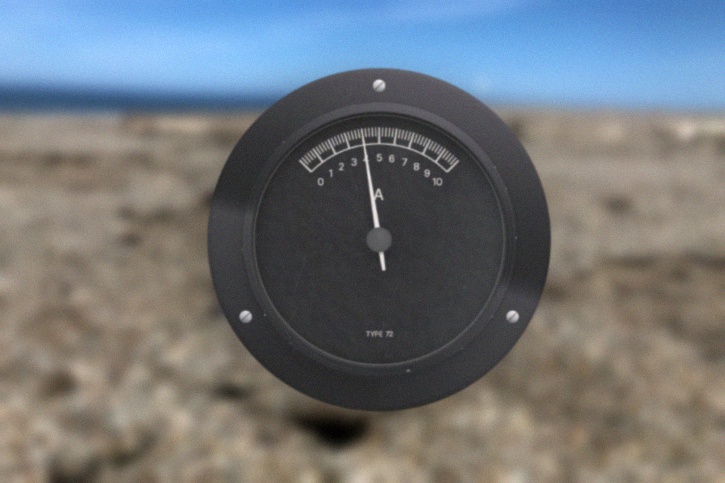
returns 4 A
